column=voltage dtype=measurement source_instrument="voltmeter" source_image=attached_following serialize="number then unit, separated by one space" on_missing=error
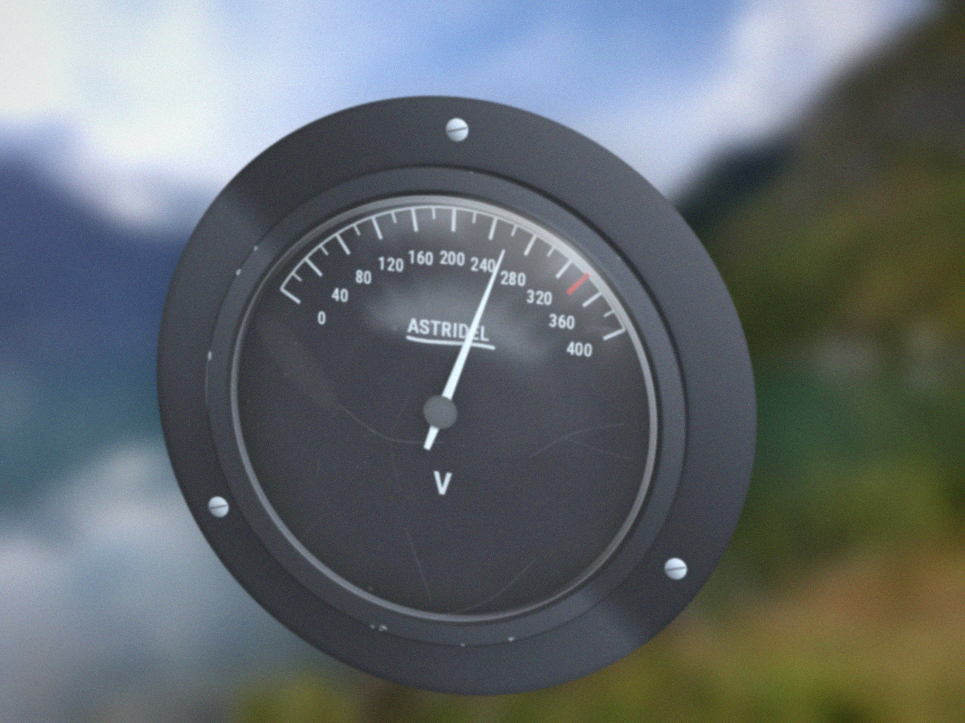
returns 260 V
